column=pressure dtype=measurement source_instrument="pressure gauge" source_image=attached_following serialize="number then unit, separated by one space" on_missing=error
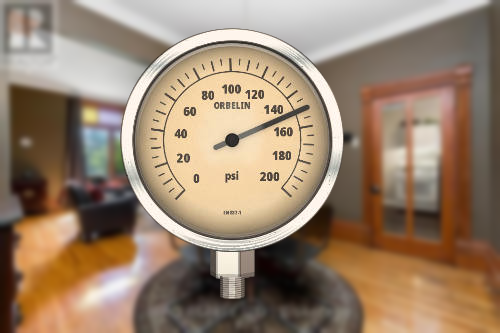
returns 150 psi
